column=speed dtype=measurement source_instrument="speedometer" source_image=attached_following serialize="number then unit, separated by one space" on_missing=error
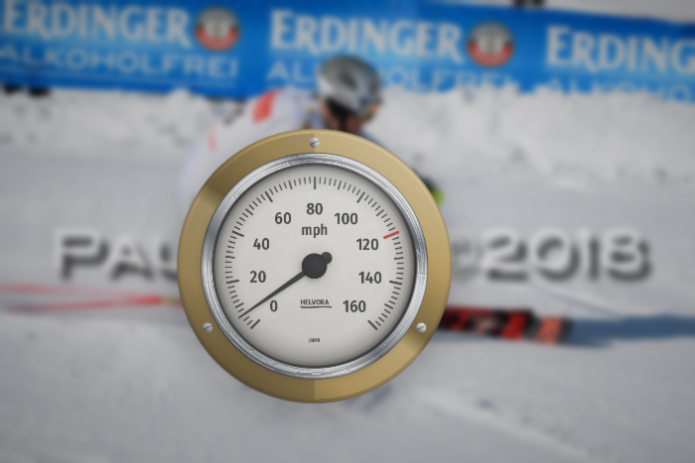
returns 6 mph
